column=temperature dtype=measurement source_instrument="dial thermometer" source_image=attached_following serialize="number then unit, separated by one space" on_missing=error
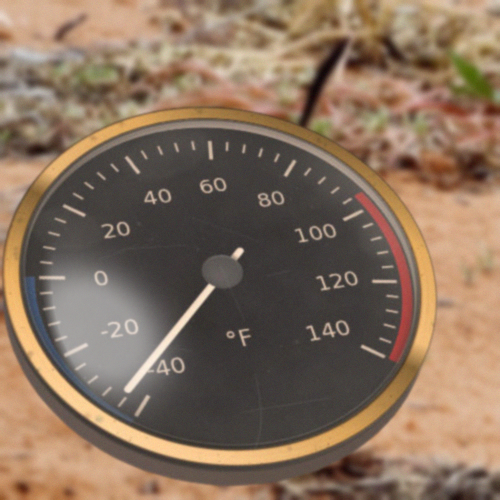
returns -36 °F
